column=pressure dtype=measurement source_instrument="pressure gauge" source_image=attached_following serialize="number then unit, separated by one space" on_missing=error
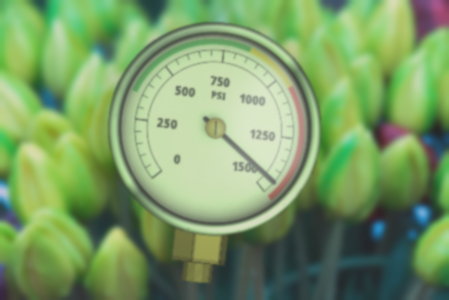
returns 1450 psi
